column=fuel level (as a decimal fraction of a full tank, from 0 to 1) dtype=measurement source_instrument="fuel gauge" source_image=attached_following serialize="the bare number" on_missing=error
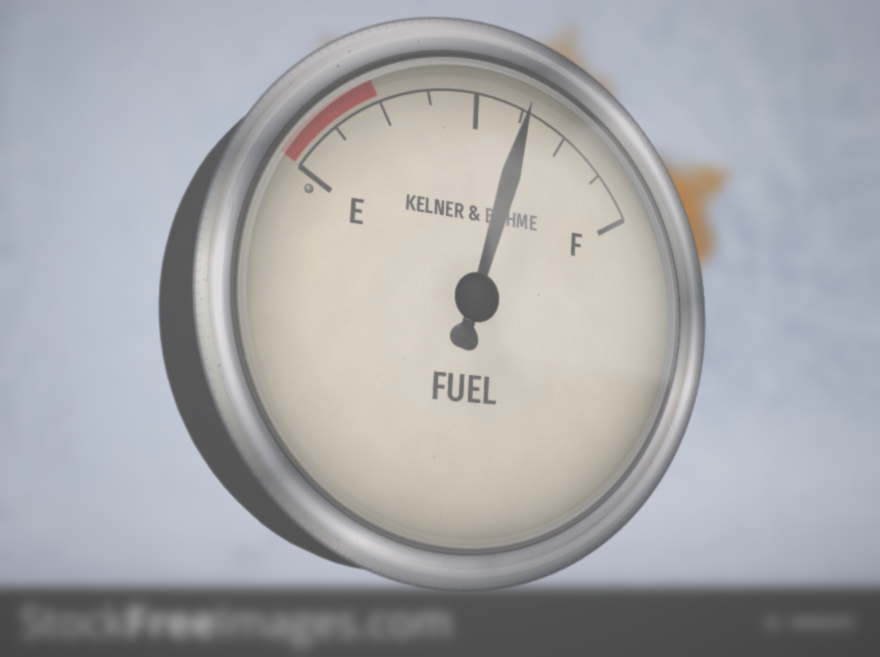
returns 0.625
